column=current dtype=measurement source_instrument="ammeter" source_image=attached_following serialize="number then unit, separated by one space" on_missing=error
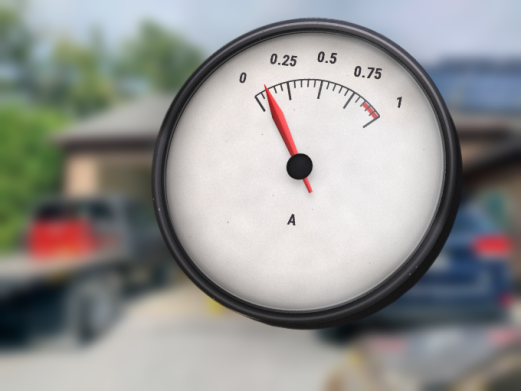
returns 0.1 A
